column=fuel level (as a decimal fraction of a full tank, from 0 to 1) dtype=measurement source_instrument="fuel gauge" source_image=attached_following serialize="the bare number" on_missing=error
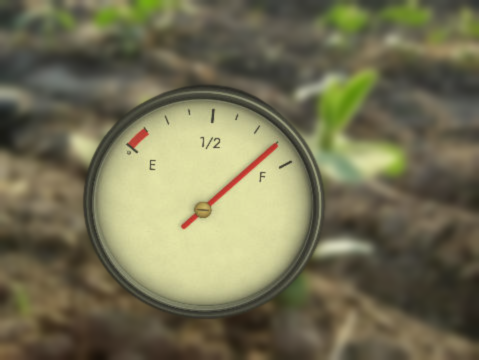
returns 0.875
